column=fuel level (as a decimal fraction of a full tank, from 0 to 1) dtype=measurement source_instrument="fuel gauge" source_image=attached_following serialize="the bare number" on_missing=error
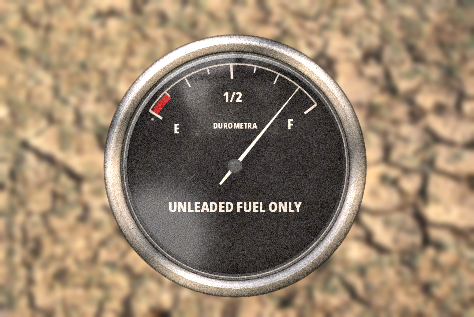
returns 0.875
